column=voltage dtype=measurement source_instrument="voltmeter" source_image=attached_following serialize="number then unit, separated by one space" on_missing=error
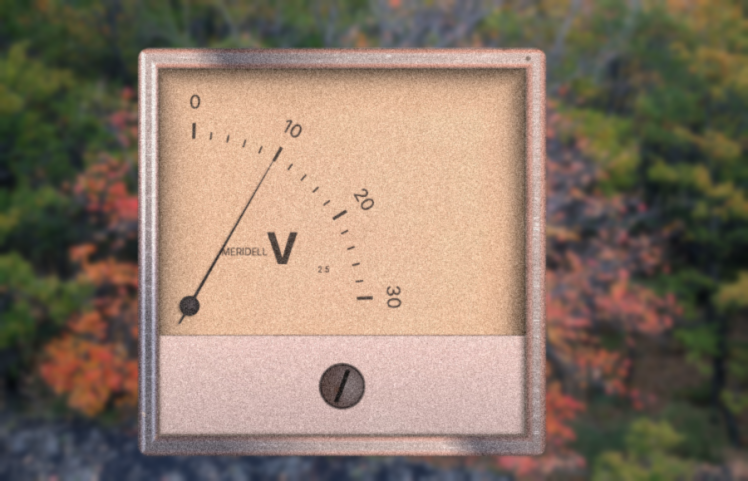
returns 10 V
